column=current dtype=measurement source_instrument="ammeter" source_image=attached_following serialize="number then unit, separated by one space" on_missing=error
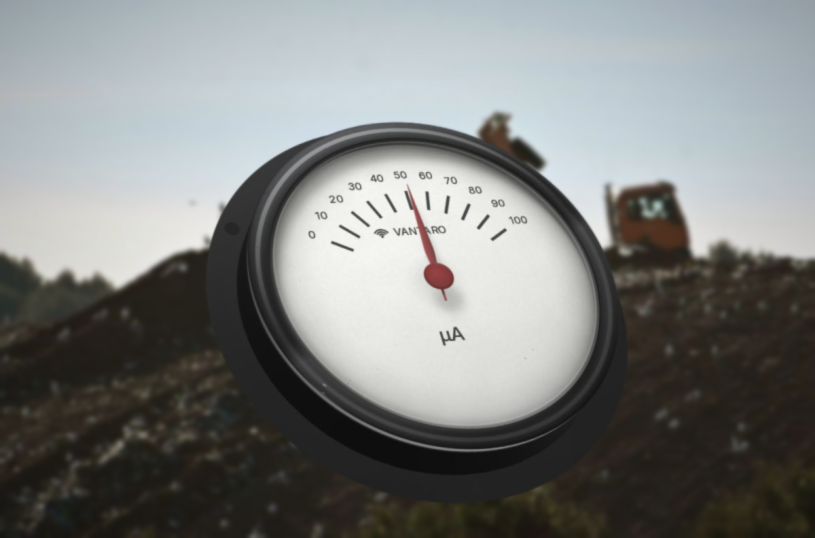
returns 50 µA
